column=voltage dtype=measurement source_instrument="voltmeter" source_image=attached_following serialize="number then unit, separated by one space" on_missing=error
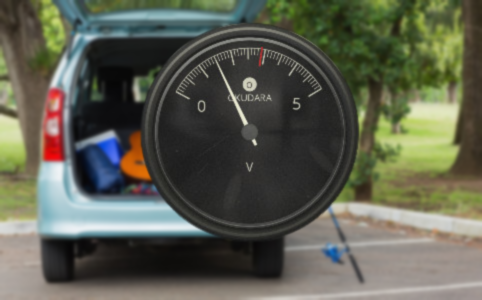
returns 1.5 V
